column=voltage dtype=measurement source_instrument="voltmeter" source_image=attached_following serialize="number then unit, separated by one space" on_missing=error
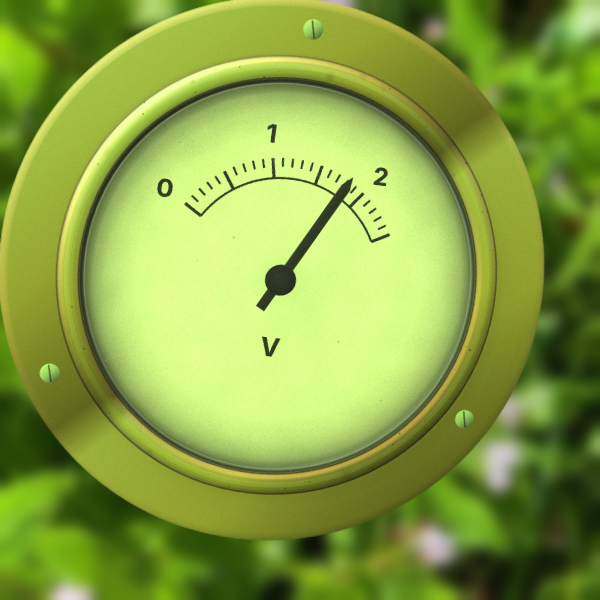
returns 1.8 V
